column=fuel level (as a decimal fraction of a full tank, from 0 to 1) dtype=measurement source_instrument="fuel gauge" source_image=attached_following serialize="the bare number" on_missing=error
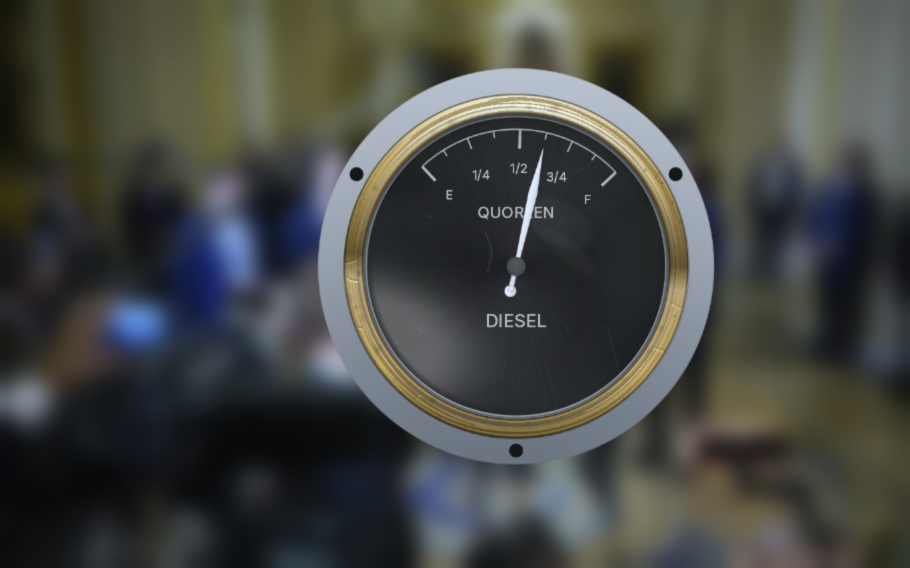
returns 0.625
